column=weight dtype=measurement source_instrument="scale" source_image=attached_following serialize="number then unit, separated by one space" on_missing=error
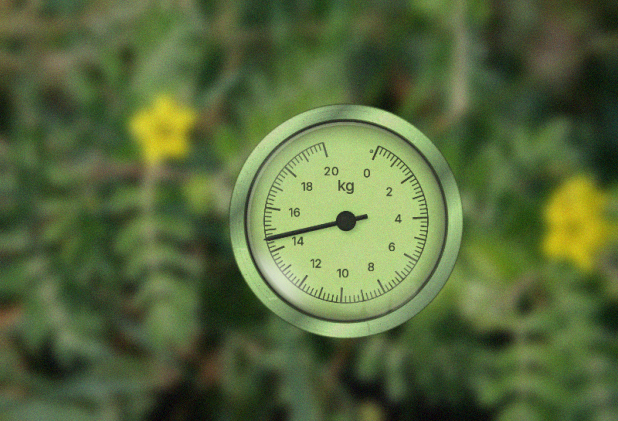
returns 14.6 kg
